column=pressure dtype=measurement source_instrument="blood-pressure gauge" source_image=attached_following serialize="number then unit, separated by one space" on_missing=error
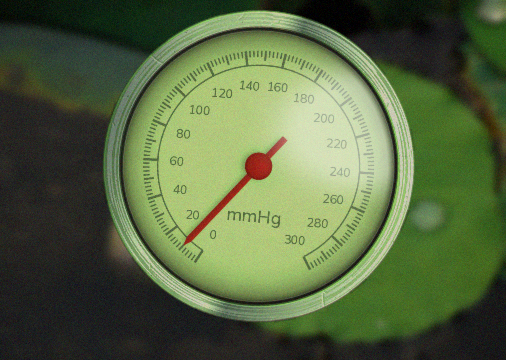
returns 10 mmHg
